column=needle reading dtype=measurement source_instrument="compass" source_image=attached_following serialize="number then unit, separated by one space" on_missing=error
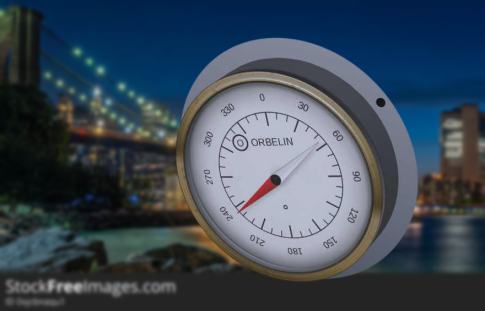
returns 235 °
